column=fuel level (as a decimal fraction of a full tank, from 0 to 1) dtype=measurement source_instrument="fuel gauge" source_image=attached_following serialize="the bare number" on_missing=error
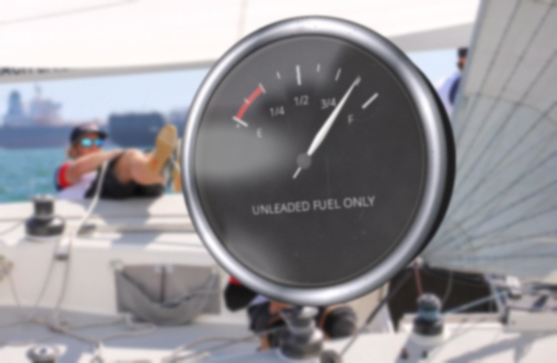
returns 0.875
